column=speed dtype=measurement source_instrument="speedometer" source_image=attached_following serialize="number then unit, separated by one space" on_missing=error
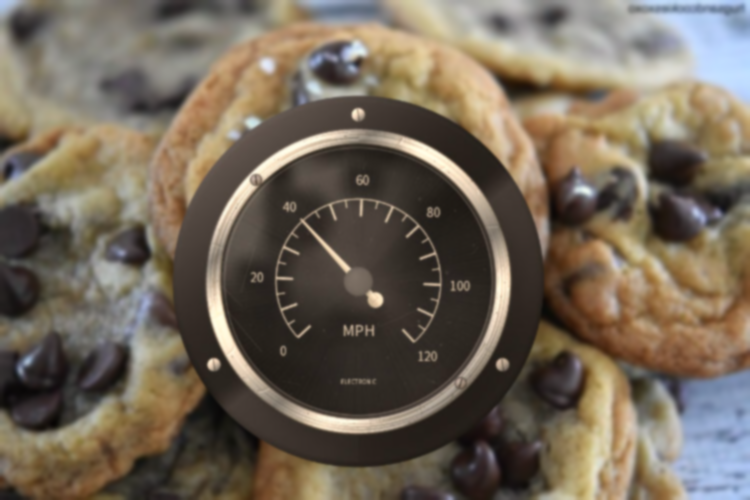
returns 40 mph
